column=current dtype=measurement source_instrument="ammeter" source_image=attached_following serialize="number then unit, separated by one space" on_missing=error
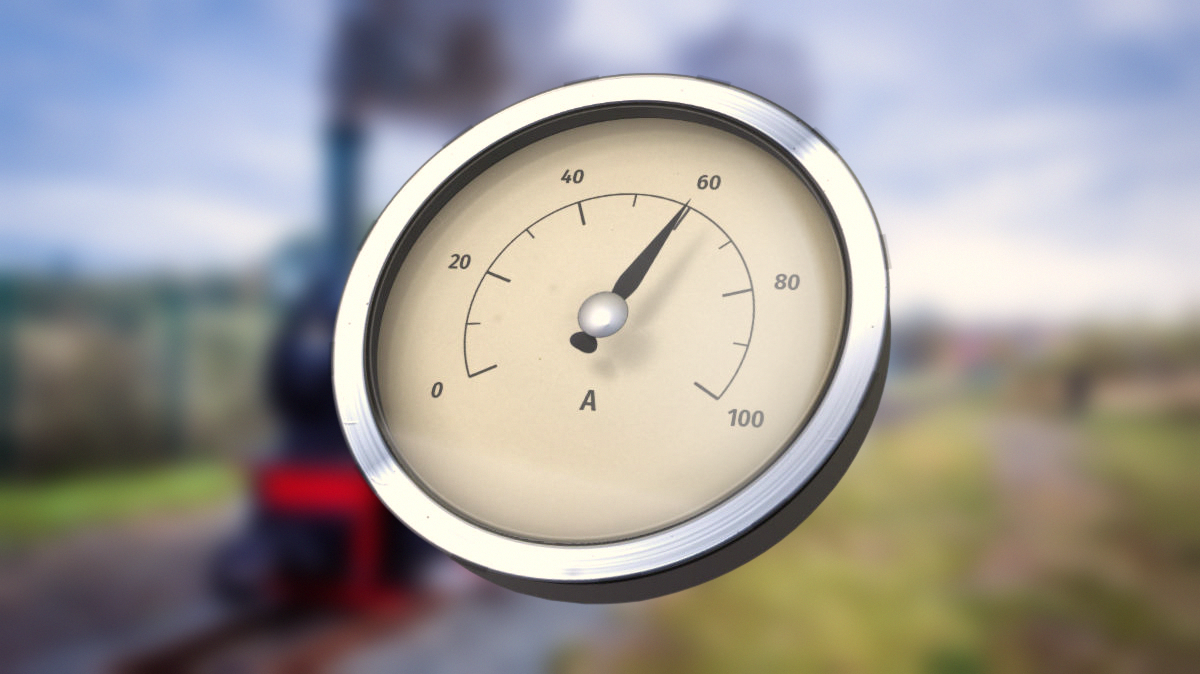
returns 60 A
